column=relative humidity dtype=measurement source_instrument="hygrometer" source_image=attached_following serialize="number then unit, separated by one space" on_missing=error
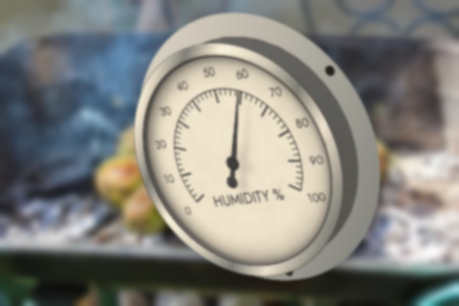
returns 60 %
